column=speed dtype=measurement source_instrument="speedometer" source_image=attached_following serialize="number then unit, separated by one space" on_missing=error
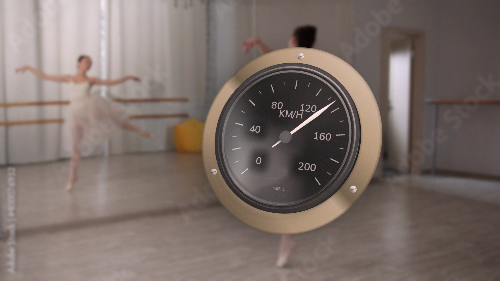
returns 135 km/h
